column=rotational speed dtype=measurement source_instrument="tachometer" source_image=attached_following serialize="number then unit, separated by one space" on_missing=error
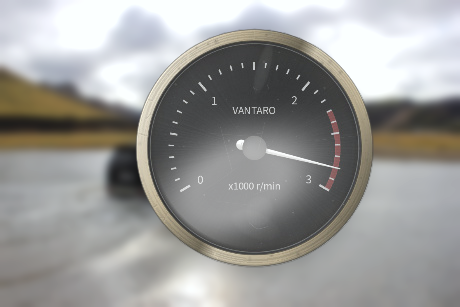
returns 2800 rpm
